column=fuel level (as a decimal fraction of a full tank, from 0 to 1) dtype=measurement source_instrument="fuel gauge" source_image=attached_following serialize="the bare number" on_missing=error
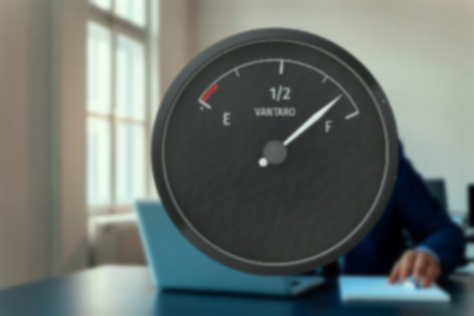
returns 0.875
